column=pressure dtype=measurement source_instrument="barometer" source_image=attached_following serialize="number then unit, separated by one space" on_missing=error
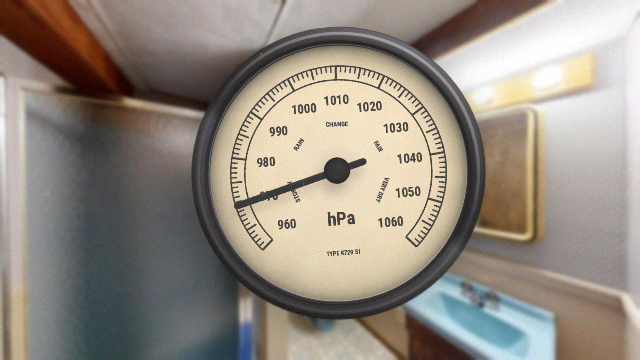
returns 970 hPa
